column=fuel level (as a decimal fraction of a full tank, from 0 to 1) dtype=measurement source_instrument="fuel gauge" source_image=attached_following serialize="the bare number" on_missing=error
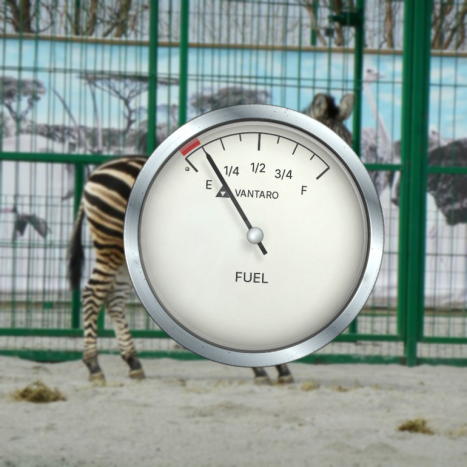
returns 0.125
